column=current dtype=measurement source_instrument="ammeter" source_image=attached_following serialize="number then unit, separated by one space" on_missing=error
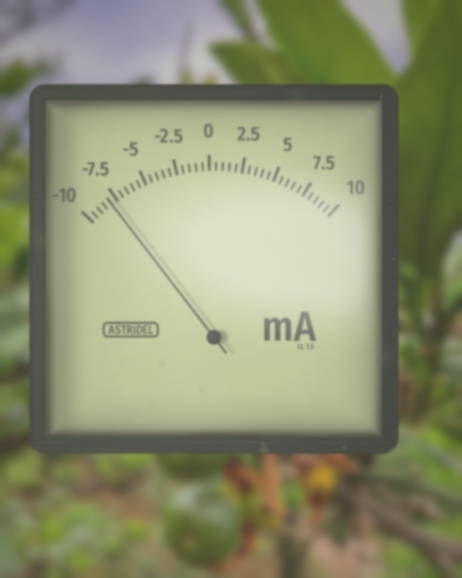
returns -8 mA
